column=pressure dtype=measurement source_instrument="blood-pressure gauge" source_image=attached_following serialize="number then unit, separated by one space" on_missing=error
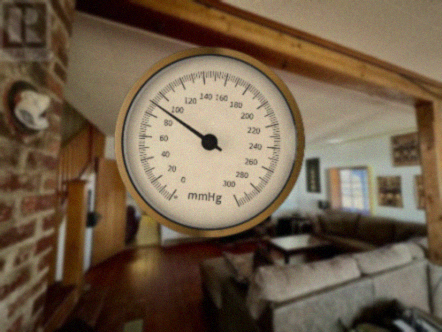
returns 90 mmHg
